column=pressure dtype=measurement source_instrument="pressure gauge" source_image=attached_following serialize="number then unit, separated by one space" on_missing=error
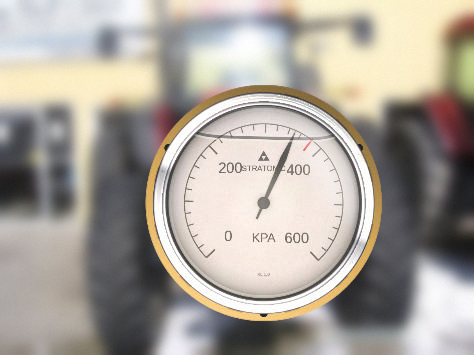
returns 350 kPa
